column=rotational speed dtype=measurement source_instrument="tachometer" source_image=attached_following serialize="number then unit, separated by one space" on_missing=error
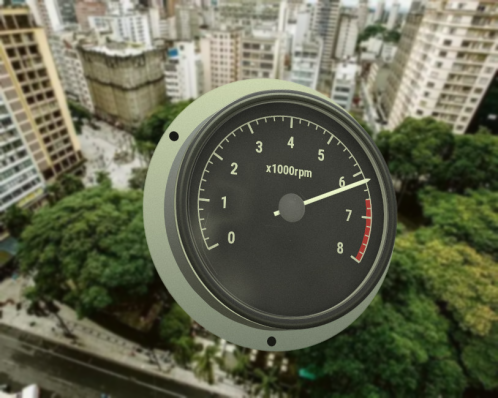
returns 6200 rpm
